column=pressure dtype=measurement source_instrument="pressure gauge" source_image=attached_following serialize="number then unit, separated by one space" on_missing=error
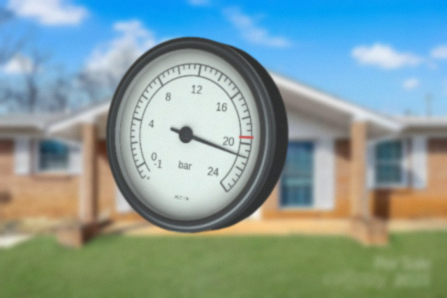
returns 21 bar
